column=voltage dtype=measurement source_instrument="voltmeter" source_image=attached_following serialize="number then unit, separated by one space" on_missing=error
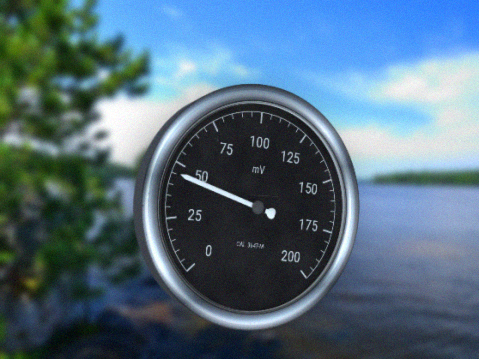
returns 45 mV
